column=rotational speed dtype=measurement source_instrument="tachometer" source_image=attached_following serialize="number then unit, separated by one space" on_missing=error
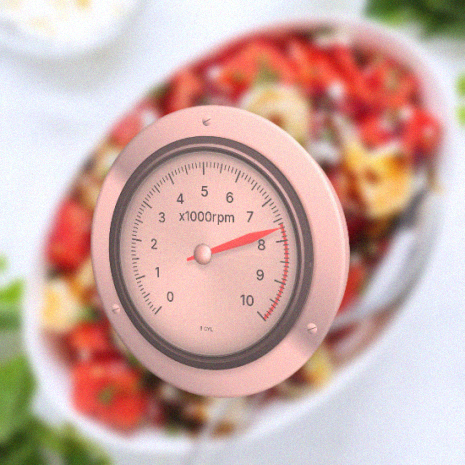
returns 7700 rpm
